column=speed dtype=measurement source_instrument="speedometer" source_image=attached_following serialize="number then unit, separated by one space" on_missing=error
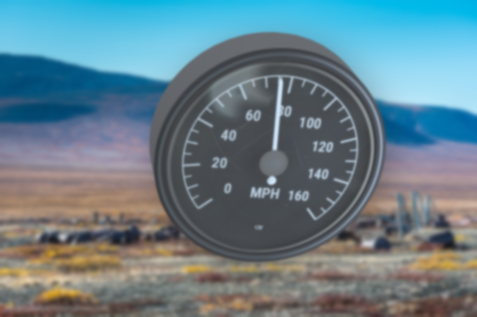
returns 75 mph
